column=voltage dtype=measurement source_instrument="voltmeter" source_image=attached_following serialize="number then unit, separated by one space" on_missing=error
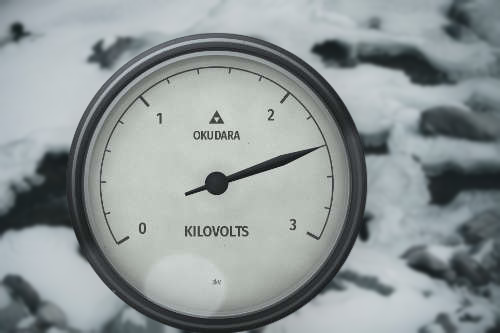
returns 2.4 kV
